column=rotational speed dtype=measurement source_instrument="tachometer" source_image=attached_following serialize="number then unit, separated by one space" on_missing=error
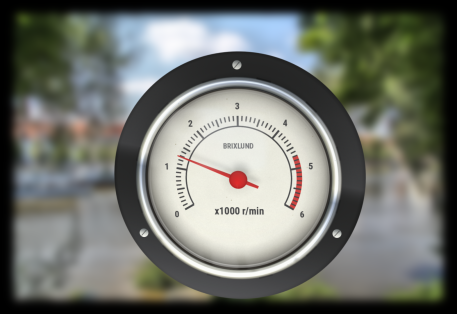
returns 1300 rpm
